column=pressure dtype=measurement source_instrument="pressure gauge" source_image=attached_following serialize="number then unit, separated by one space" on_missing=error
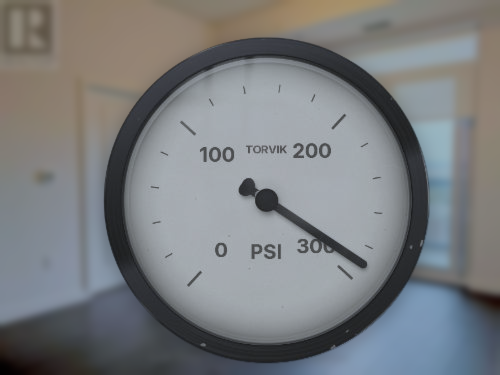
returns 290 psi
